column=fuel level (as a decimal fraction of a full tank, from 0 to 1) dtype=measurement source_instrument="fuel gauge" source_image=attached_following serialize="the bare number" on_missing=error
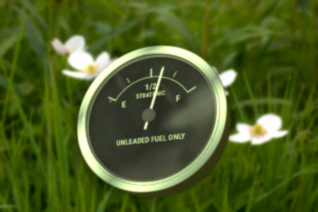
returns 0.625
